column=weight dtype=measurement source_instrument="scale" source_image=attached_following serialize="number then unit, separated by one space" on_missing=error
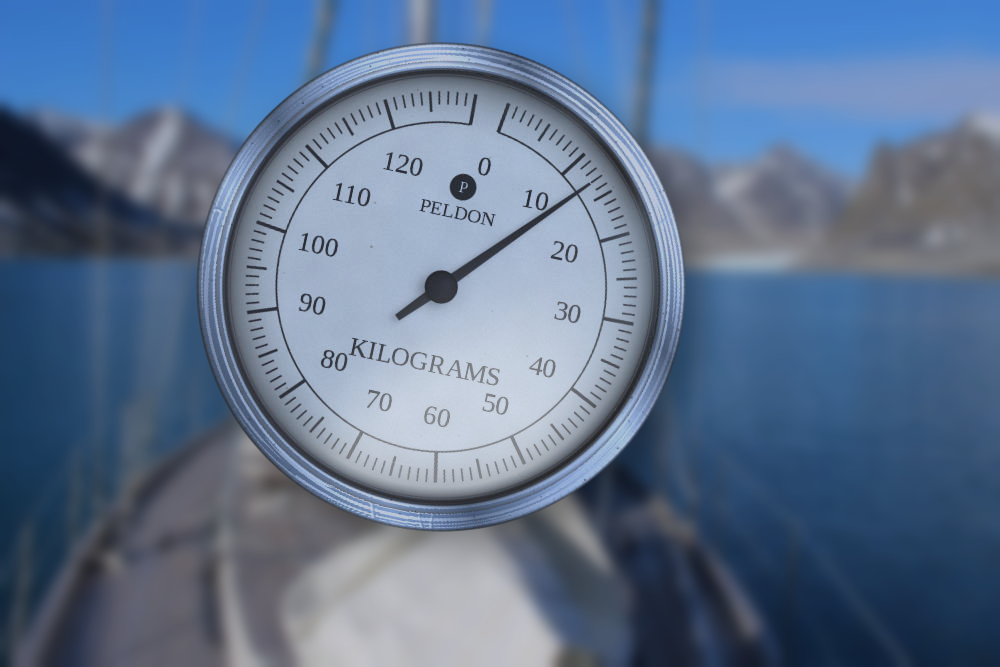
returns 13 kg
